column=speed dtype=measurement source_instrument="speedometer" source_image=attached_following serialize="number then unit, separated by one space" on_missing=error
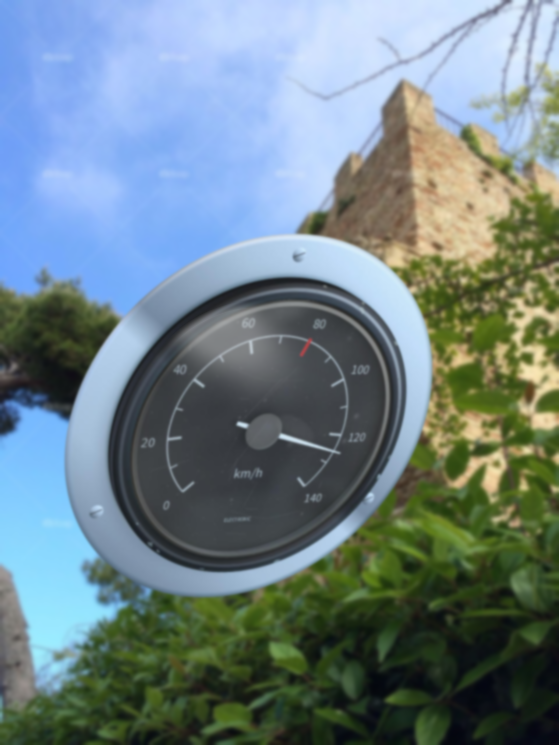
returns 125 km/h
